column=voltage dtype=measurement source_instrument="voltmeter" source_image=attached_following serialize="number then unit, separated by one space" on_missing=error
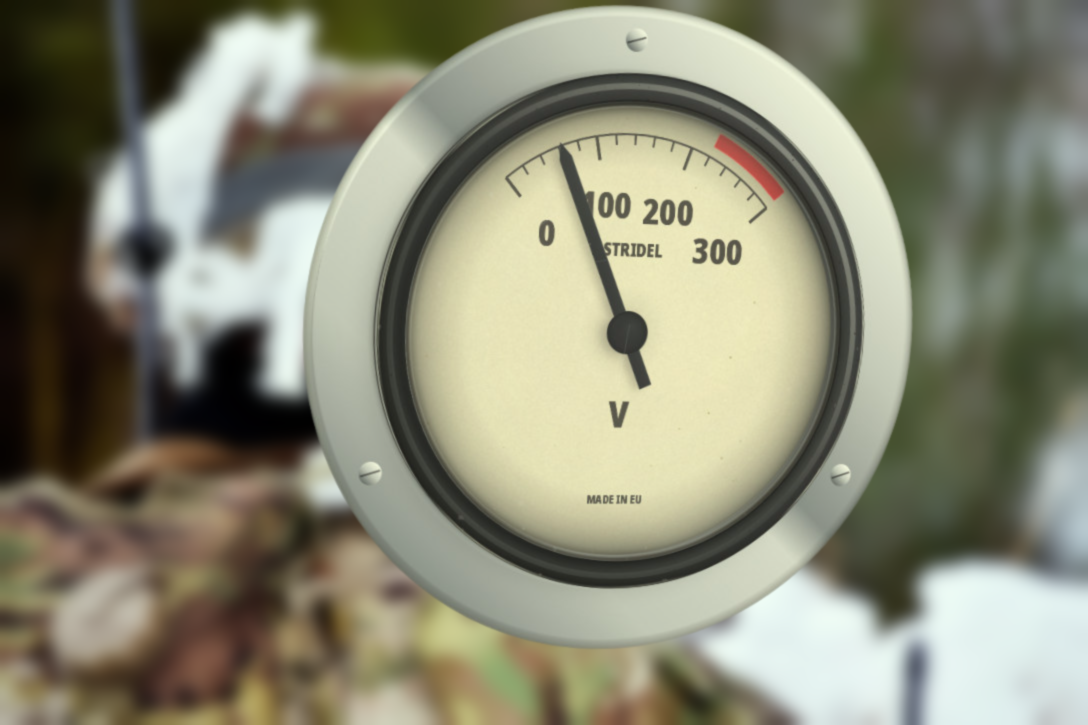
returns 60 V
